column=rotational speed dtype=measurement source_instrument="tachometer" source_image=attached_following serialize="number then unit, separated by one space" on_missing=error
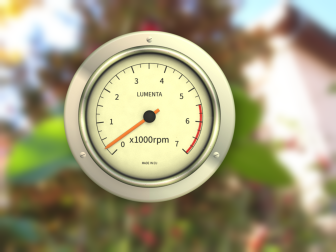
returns 250 rpm
